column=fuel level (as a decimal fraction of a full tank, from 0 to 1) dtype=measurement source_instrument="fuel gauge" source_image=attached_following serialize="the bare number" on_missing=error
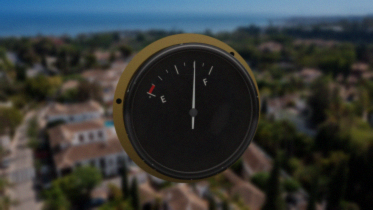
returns 0.75
